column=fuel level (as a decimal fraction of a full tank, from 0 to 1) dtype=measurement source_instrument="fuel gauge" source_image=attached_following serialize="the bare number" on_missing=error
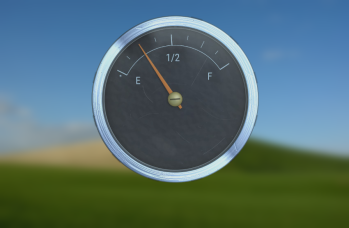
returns 0.25
